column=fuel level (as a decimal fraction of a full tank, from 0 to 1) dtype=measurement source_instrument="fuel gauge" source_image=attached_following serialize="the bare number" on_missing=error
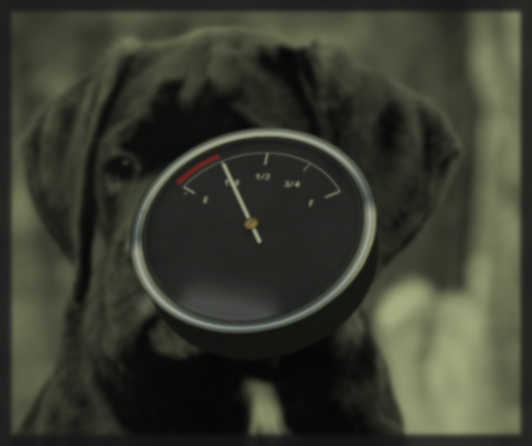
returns 0.25
